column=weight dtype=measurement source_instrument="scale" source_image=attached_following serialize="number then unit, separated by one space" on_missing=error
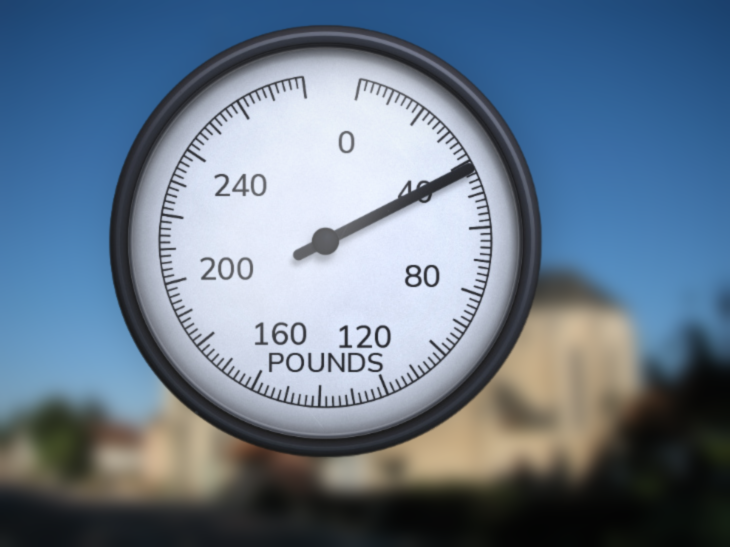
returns 42 lb
